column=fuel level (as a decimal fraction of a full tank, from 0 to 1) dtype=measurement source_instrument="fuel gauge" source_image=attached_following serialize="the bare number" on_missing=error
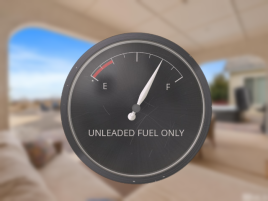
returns 0.75
